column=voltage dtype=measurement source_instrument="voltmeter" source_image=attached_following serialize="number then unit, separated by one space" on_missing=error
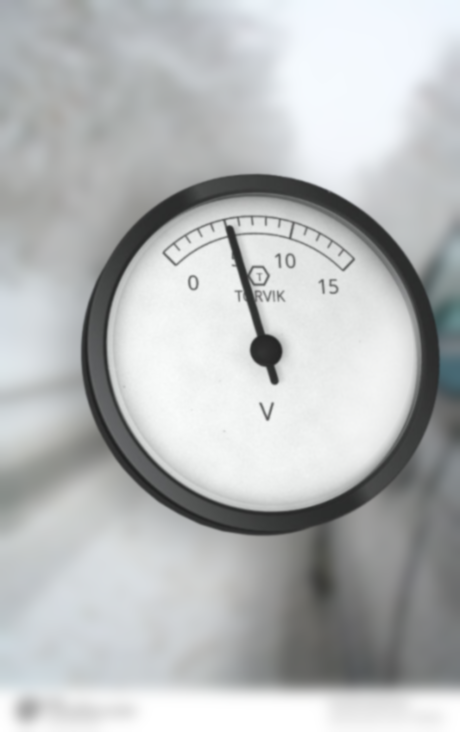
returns 5 V
